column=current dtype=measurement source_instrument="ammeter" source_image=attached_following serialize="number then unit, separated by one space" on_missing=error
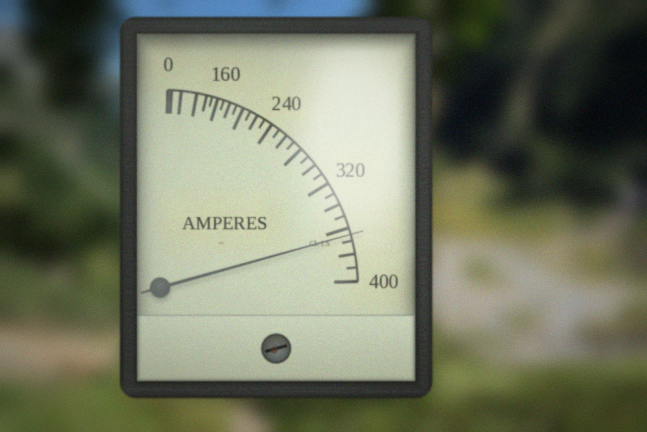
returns 365 A
